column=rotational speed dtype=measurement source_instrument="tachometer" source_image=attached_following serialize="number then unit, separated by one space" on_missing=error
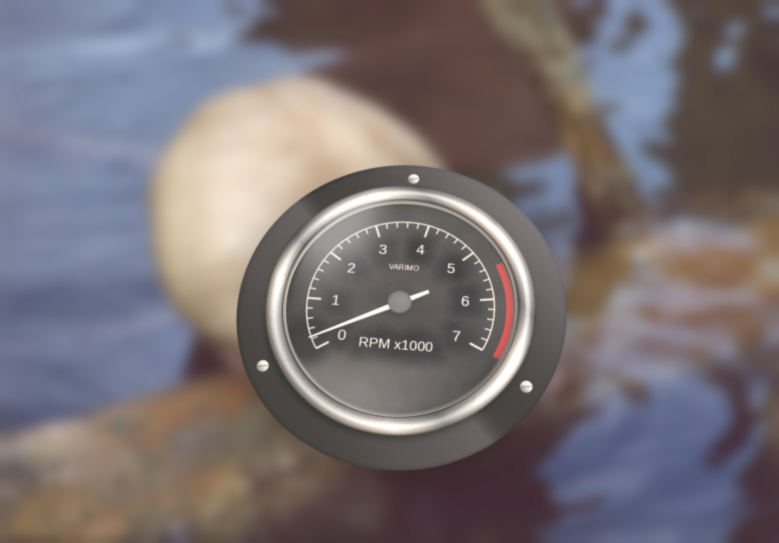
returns 200 rpm
